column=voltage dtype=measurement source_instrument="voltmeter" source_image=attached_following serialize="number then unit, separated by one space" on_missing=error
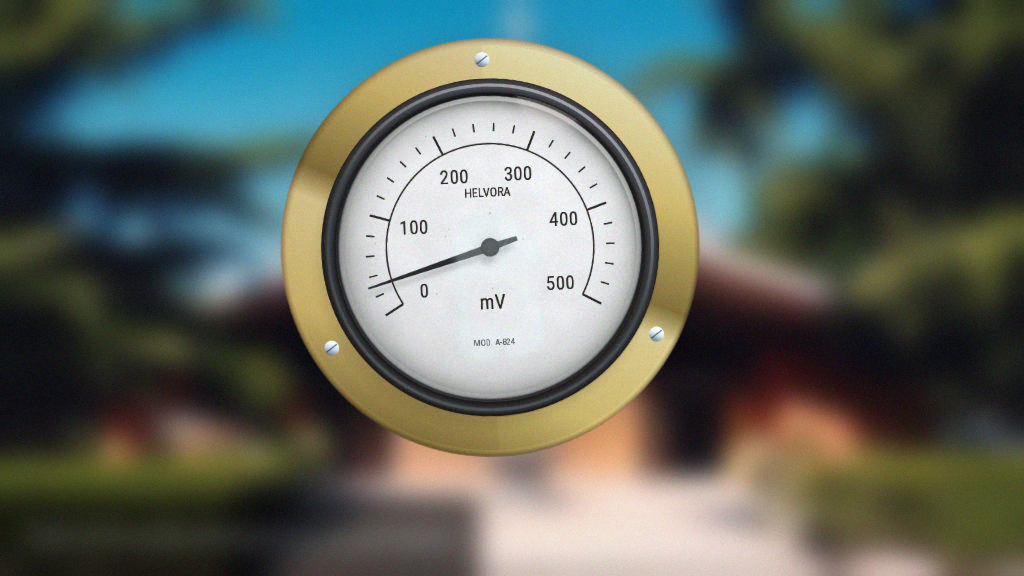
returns 30 mV
